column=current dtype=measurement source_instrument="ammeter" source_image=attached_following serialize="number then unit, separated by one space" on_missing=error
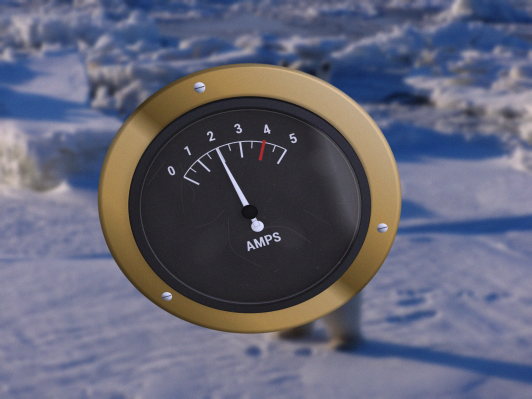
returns 2 A
